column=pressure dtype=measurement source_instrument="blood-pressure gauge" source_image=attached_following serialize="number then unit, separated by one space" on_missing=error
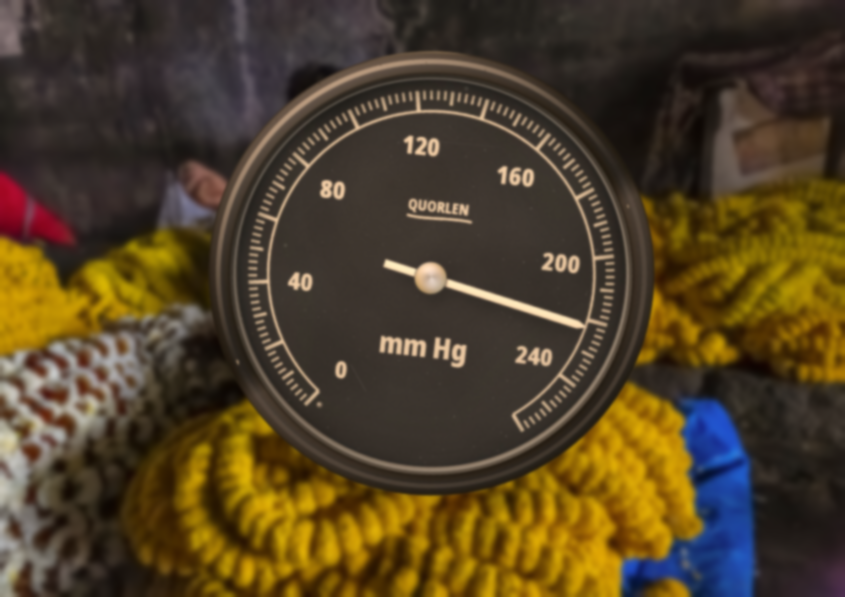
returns 222 mmHg
